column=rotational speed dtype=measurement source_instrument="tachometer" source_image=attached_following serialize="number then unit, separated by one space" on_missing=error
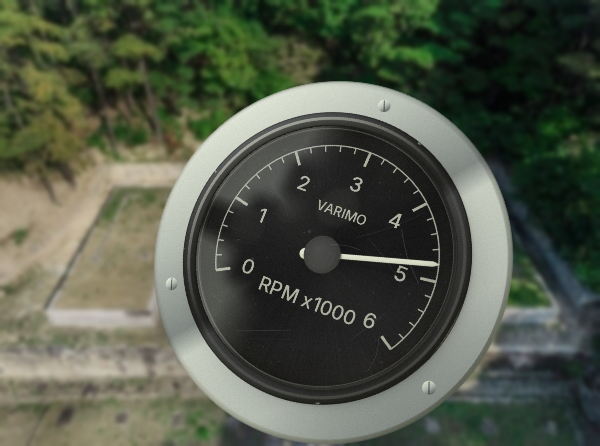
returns 4800 rpm
